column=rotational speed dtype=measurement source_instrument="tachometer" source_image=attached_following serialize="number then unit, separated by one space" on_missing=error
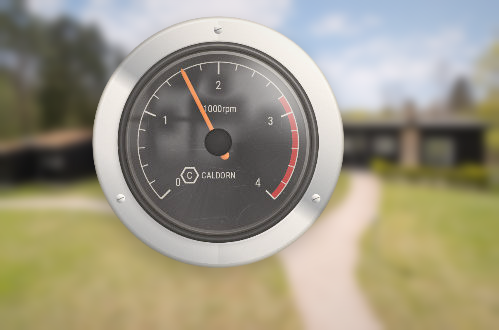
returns 1600 rpm
